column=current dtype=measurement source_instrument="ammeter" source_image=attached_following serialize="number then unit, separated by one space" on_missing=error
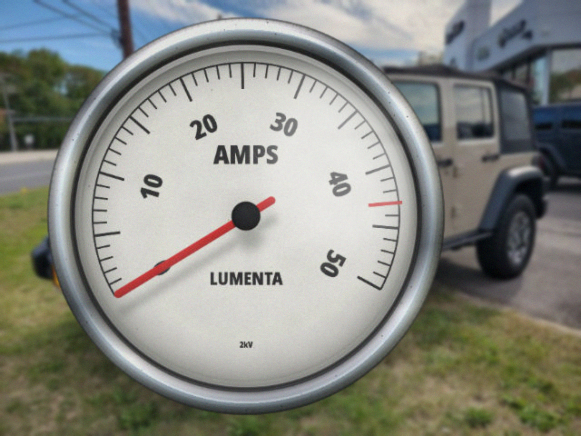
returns 0 A
